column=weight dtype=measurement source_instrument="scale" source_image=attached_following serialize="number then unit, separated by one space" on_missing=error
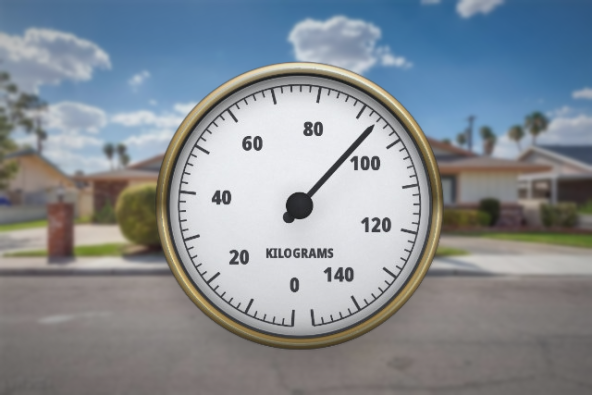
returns 94 kg
